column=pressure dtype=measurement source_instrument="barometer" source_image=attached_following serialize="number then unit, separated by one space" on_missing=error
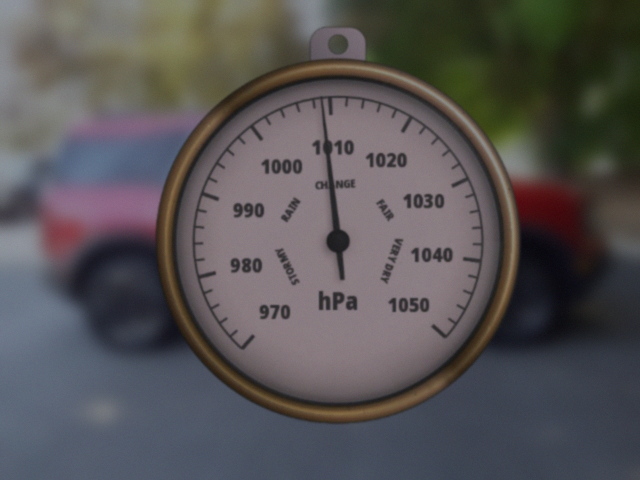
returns 1009 hPa
